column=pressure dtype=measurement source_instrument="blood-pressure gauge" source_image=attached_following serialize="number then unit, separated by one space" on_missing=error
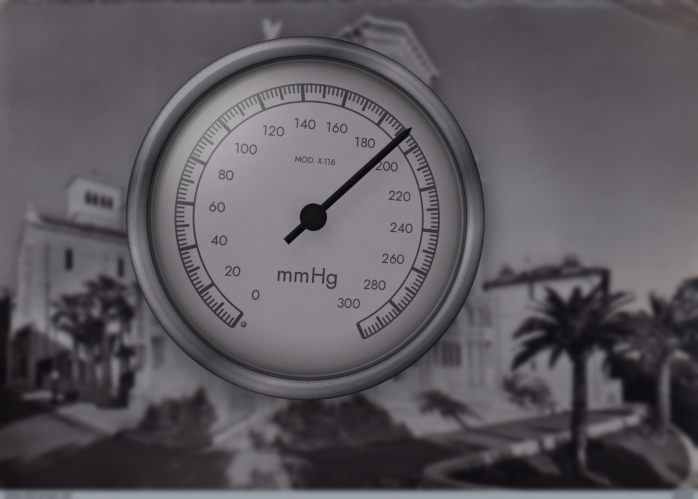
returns 192 mmHg
